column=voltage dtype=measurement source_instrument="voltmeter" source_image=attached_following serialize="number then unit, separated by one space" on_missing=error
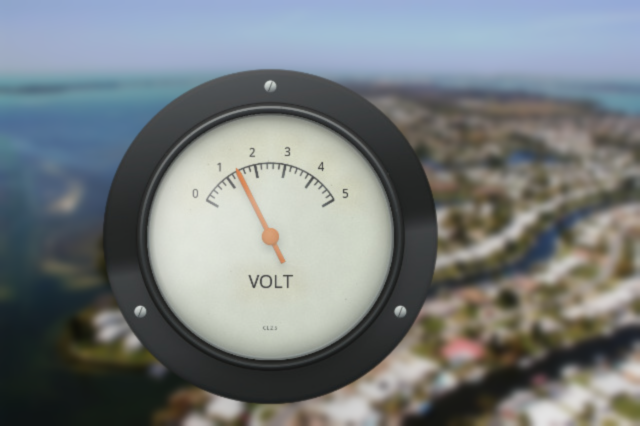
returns 1.4 V
